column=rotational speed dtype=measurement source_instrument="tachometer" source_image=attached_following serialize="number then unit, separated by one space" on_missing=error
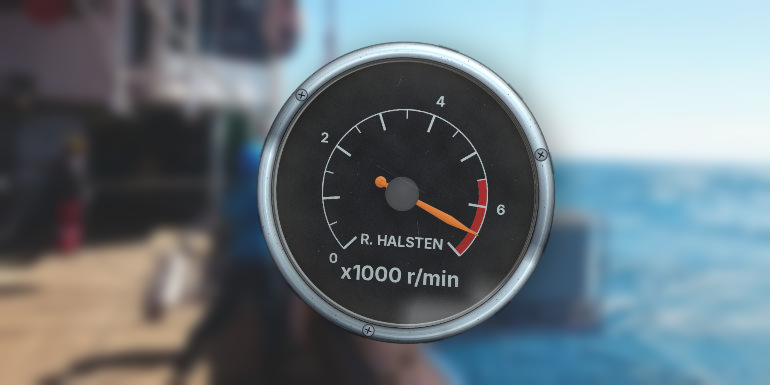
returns 6500 rpm
